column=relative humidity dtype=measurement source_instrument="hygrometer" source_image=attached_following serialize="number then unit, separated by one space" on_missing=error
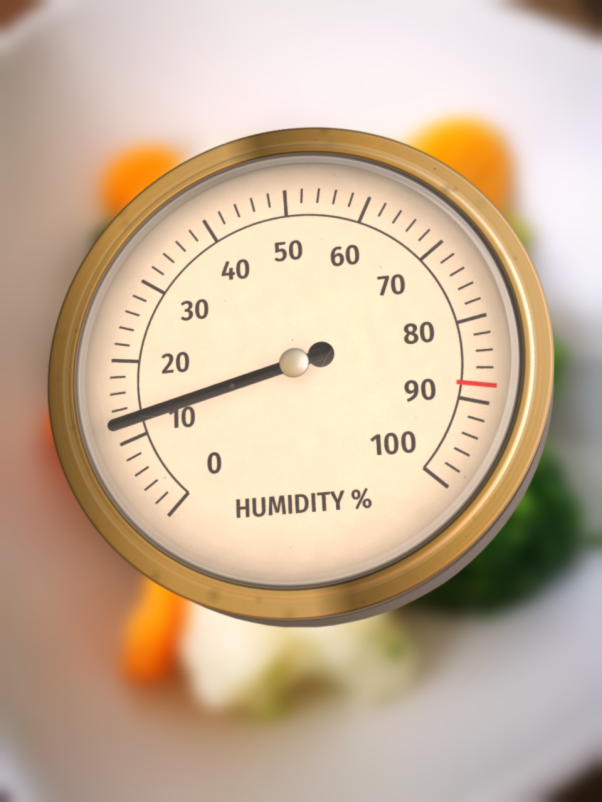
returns 12 %
